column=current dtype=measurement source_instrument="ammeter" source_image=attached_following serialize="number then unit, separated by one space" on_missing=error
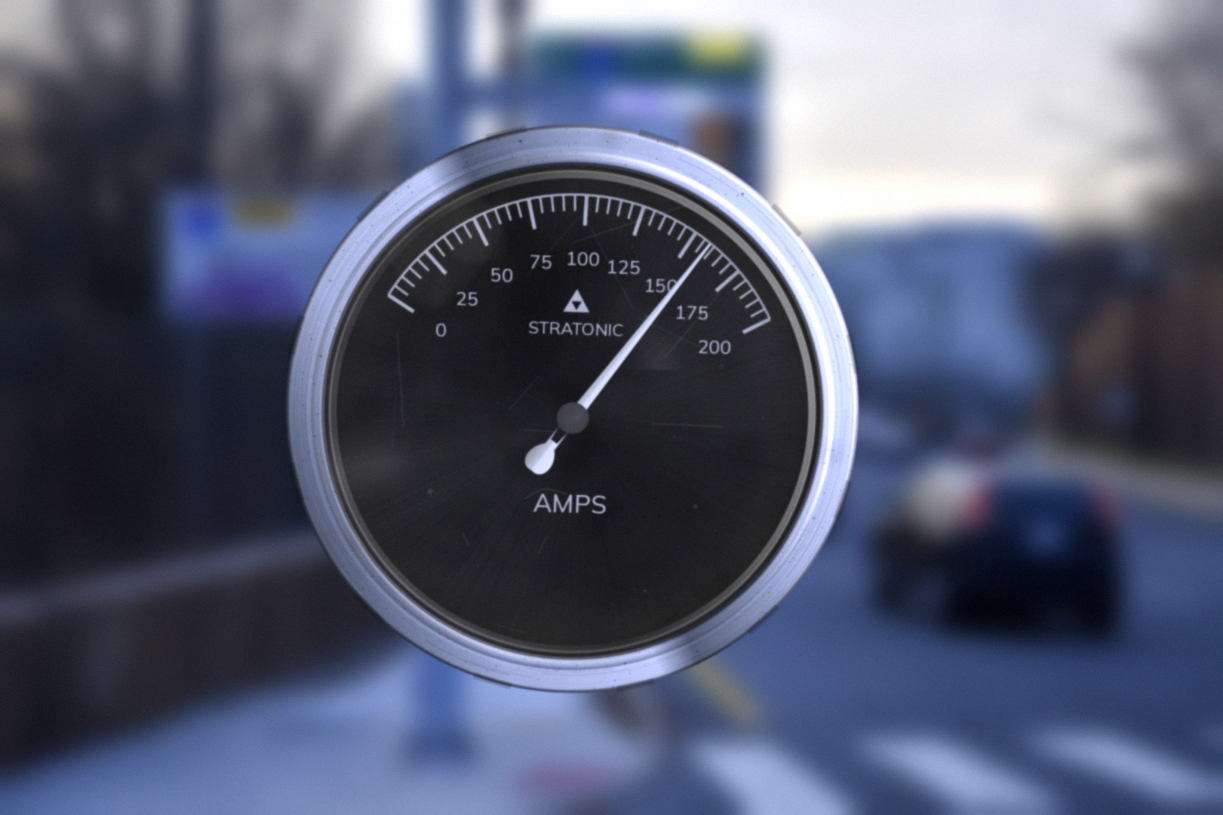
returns 157.5 A
